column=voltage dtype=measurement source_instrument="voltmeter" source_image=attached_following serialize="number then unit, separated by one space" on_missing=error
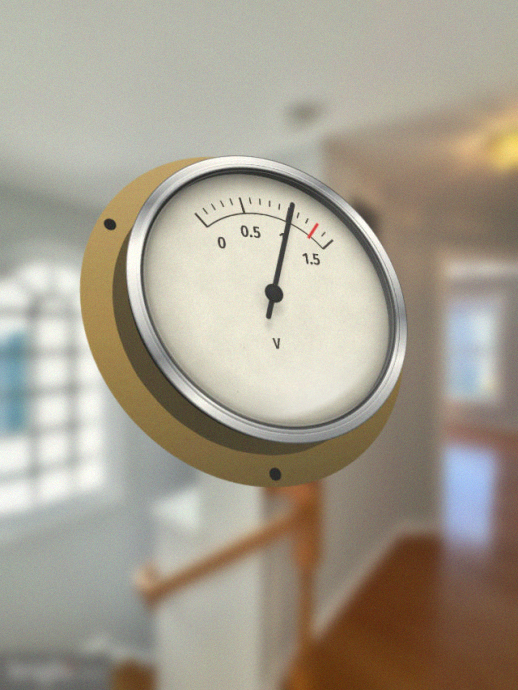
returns 1 V
